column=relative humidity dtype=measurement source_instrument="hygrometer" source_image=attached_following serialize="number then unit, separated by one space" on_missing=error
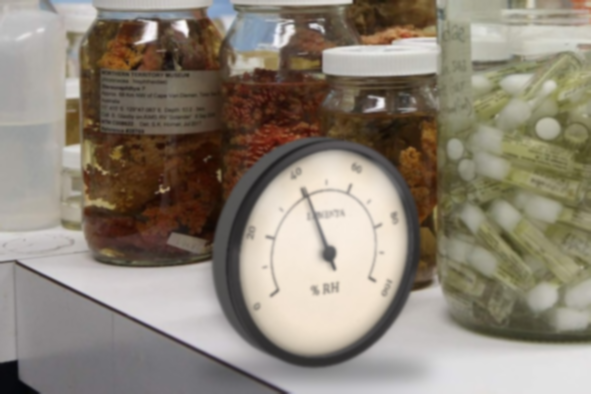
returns 40 %
